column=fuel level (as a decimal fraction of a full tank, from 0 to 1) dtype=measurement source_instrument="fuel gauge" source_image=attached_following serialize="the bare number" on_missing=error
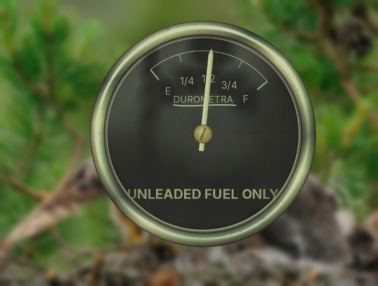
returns 0.5
